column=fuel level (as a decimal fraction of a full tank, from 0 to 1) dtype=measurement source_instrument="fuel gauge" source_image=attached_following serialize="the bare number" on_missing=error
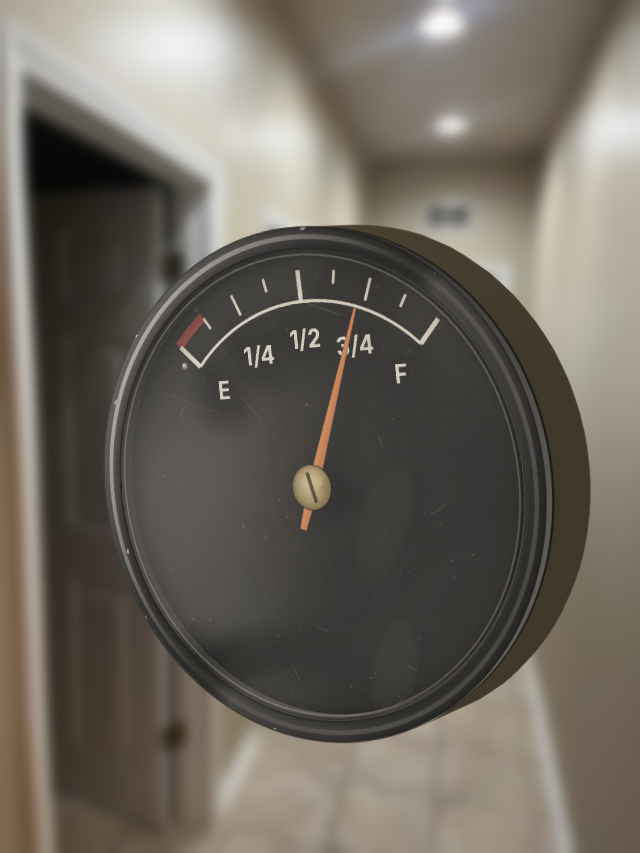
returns 0.75
